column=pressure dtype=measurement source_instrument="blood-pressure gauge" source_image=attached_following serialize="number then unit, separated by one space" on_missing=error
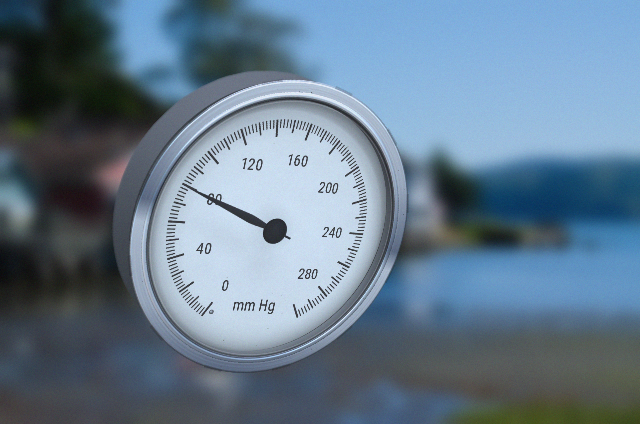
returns 80 mmHg
